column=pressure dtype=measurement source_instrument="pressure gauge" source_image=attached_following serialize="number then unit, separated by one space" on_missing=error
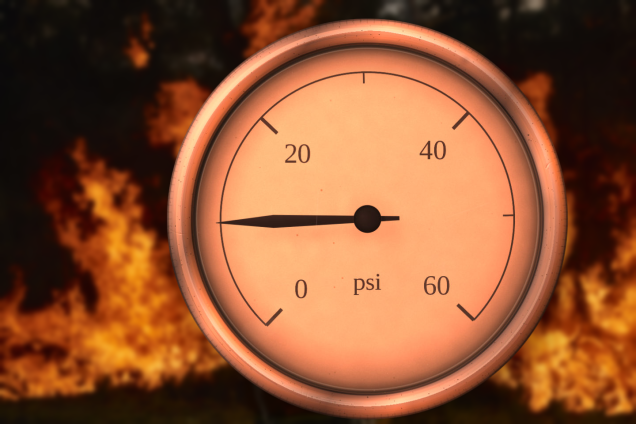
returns 10 psi
